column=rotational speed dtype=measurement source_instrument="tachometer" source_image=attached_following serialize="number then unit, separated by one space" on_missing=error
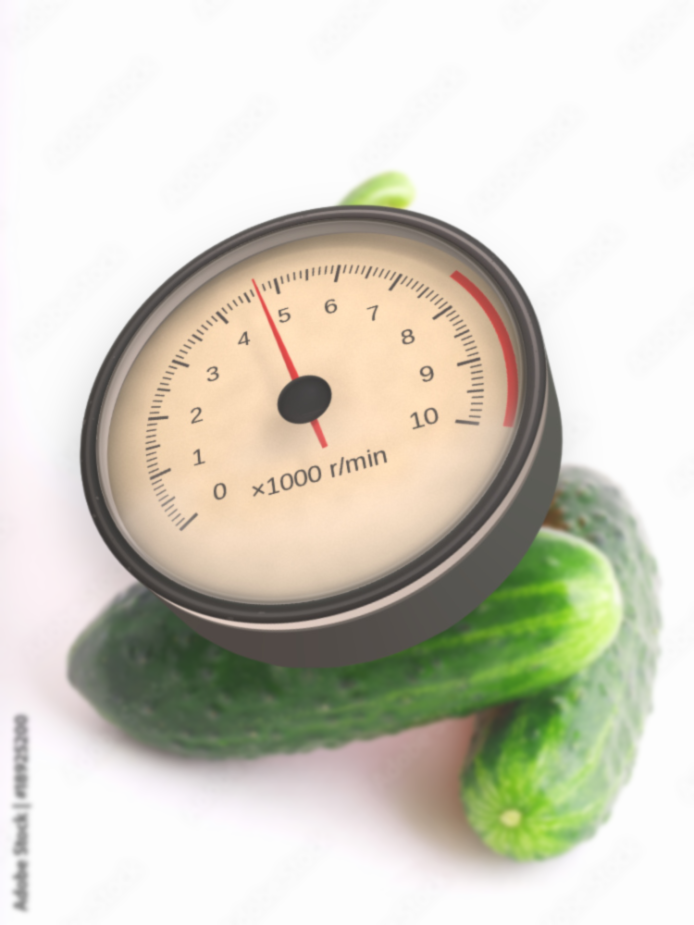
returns 4700 rpm
